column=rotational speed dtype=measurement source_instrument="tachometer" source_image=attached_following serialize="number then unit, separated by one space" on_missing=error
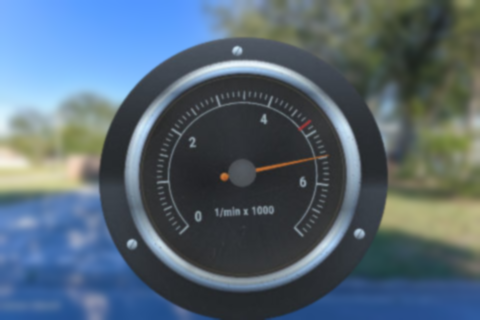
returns 5500 rpm
